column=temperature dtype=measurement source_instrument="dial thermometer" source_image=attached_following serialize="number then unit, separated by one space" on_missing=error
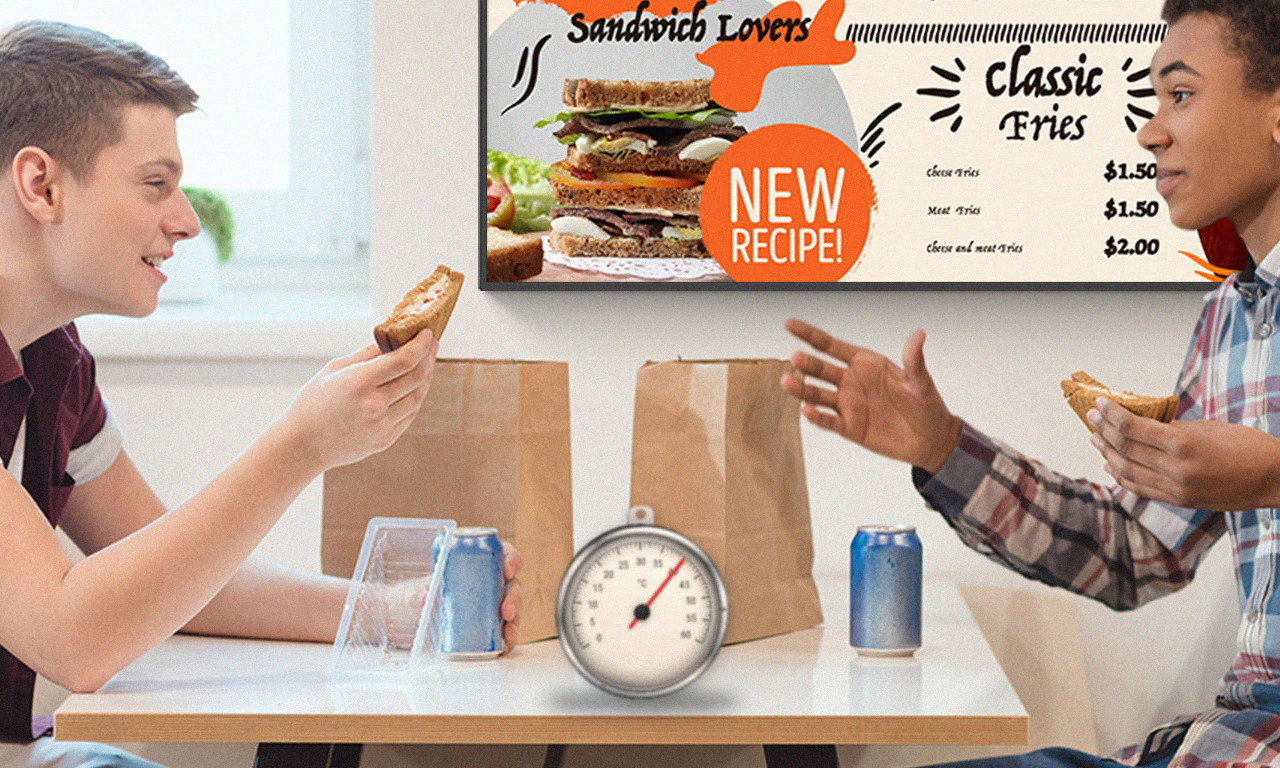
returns 40 °C
